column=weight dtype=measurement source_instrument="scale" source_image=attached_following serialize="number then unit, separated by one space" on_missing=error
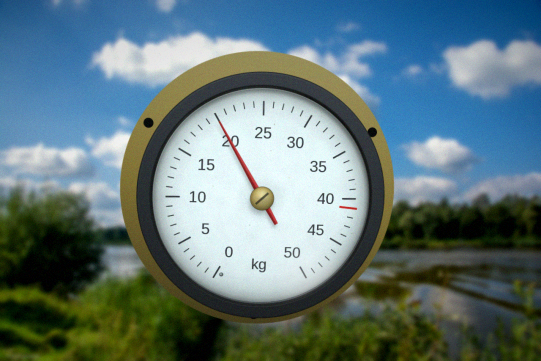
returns 20 kg
